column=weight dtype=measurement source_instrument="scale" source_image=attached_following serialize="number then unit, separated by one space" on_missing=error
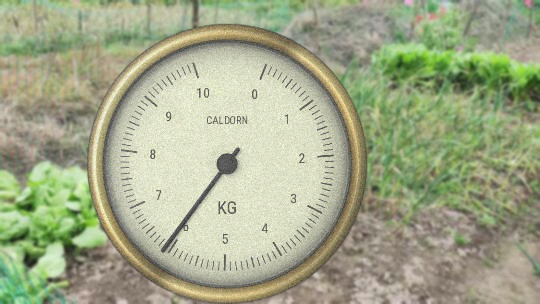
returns 6.1 kg
